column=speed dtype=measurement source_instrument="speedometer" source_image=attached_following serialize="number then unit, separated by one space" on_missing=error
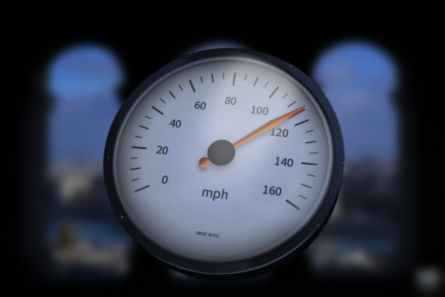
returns 115 mph
